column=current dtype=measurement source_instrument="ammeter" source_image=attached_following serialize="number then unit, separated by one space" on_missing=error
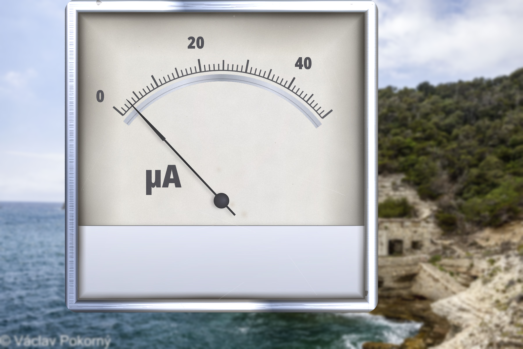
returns 3 µA
